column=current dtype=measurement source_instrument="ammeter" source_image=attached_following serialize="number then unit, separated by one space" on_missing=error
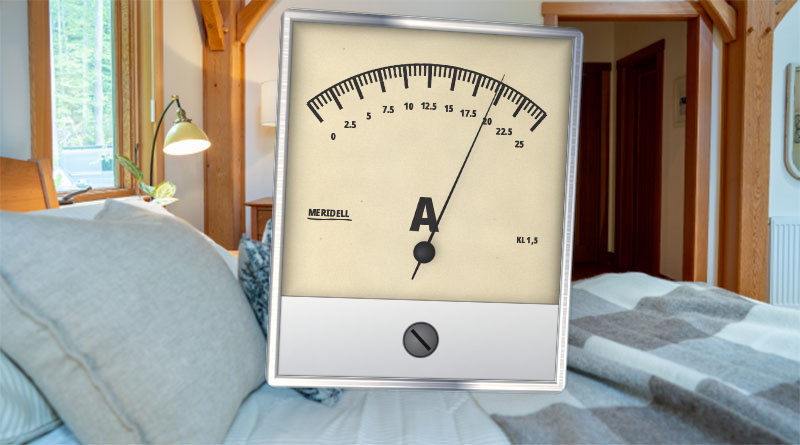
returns 19.5 A
